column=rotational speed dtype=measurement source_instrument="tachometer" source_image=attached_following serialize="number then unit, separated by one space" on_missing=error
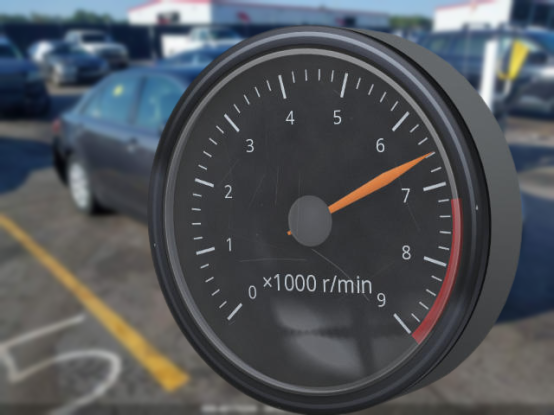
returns 6600 rpm
